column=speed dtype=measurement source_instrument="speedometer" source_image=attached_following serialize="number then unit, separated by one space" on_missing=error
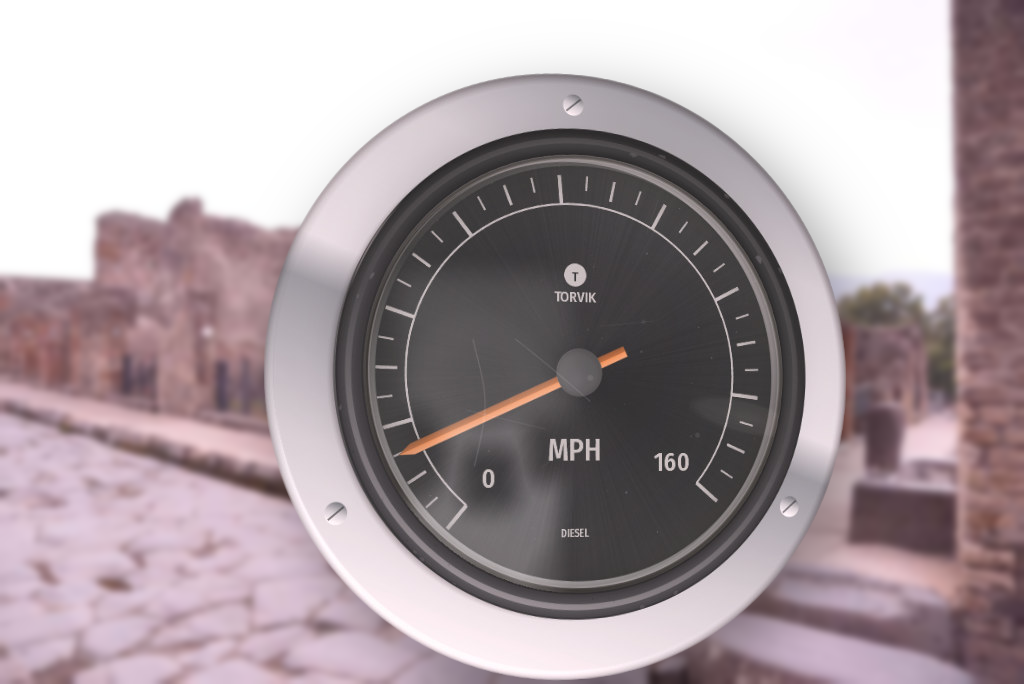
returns 15 mph
